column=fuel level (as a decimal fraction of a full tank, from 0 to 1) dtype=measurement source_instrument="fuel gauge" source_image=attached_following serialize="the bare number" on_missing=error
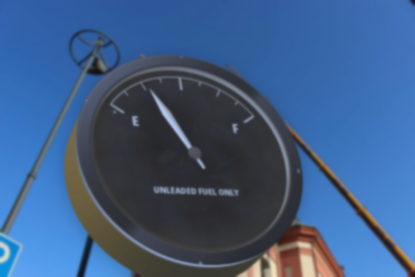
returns 0.25
